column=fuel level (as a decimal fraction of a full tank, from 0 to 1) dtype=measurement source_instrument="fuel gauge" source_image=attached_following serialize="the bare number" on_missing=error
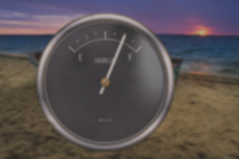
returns 0.75
